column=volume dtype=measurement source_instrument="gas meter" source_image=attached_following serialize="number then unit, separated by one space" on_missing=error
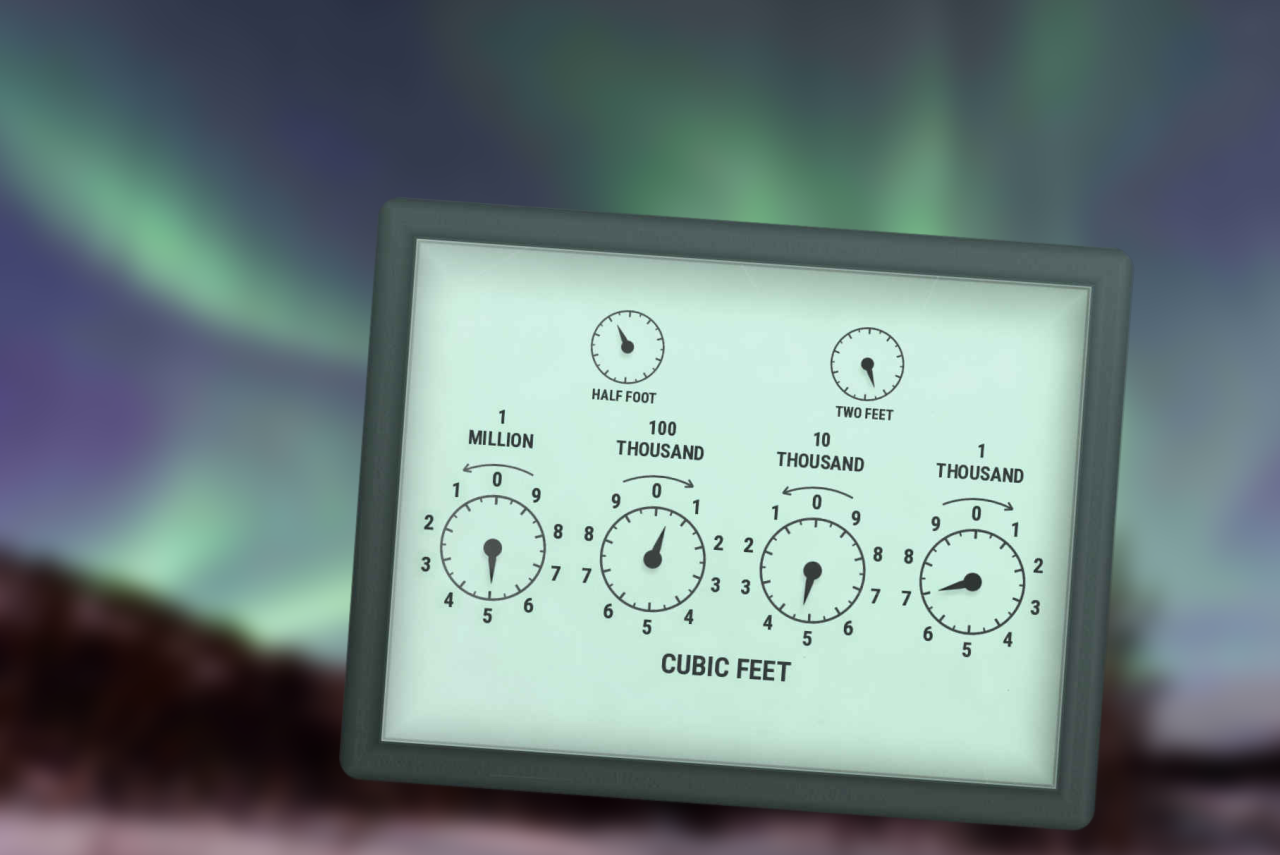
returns 504700 ft³
